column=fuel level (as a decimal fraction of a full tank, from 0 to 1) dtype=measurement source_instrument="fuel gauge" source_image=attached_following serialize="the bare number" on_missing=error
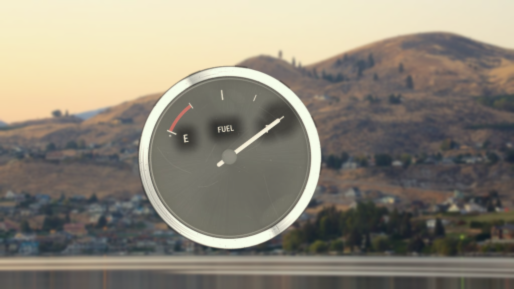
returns 1
